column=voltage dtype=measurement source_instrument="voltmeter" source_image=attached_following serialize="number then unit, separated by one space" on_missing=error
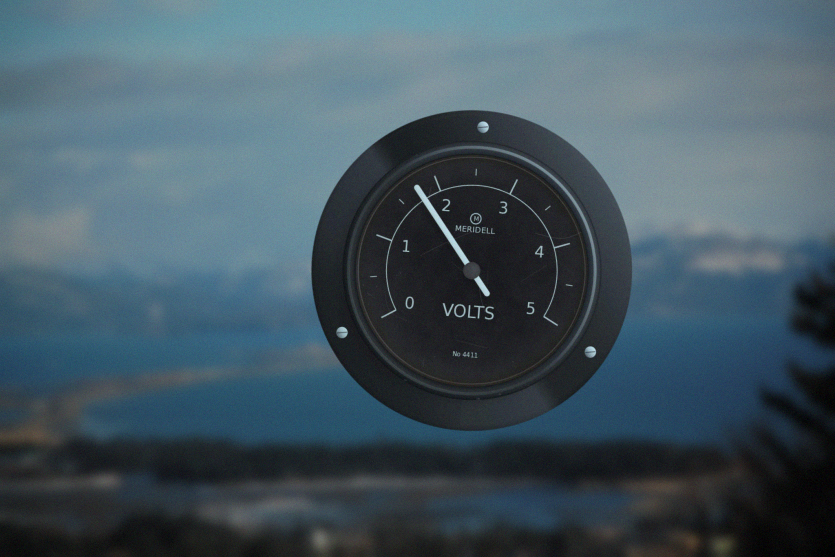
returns 1.75 V
